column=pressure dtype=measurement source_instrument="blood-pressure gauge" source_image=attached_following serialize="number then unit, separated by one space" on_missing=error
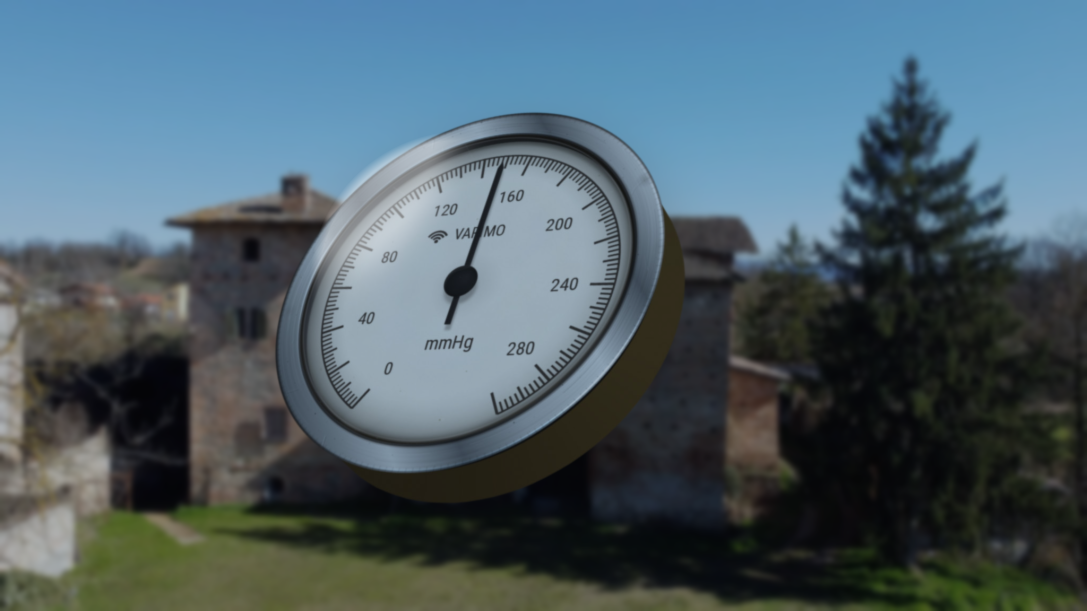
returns 150 mmHg
